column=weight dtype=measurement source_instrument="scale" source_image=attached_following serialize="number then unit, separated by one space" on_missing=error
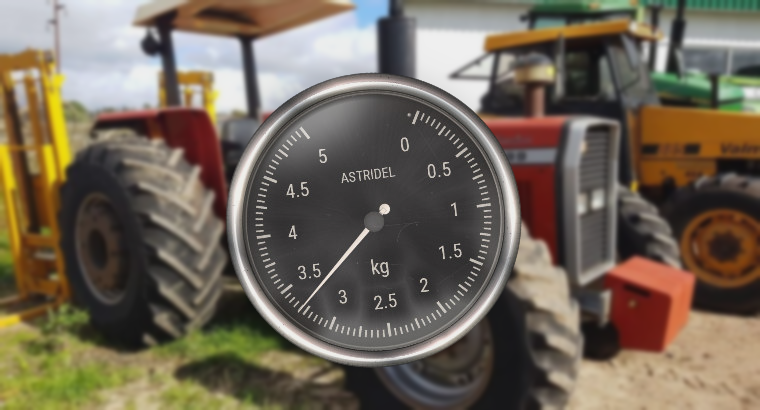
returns 3.3 kg
